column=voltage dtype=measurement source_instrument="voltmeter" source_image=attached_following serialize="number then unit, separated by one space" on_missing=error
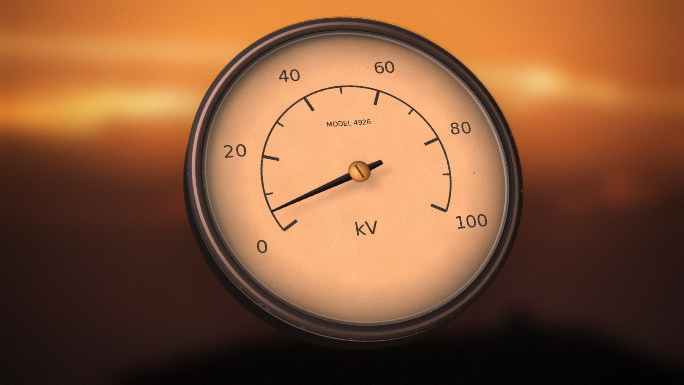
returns 5 kV
